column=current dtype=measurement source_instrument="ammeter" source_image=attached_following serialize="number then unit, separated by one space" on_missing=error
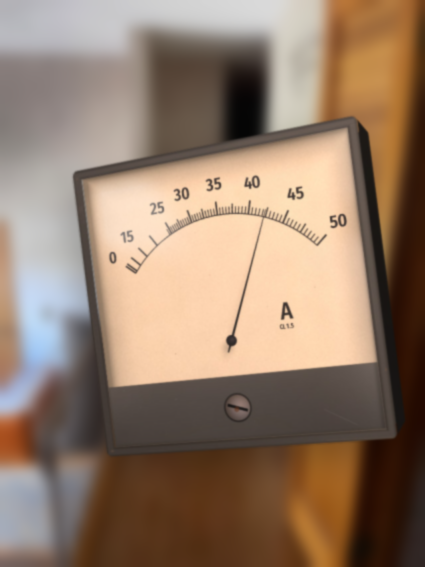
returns 42.5 A
